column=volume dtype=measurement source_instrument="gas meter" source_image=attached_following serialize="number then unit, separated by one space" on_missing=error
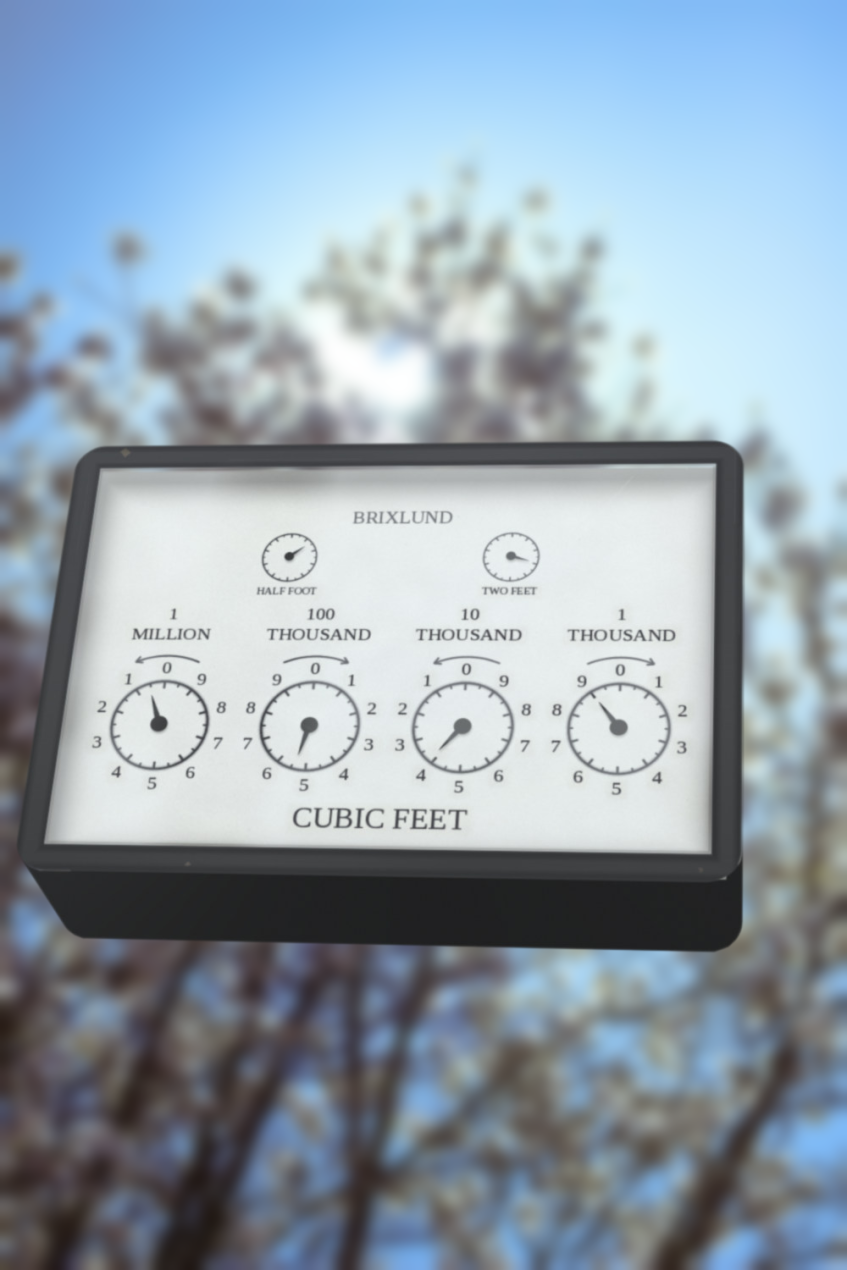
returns 53900 ft³
